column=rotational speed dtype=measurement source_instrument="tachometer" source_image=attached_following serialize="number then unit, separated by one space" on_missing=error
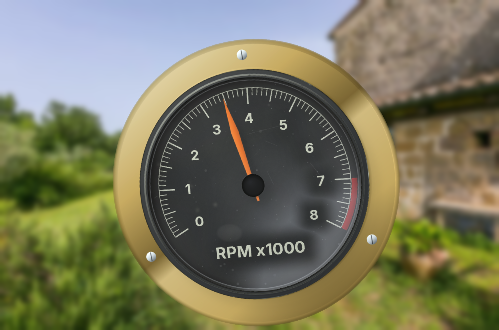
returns 3500 rpm
